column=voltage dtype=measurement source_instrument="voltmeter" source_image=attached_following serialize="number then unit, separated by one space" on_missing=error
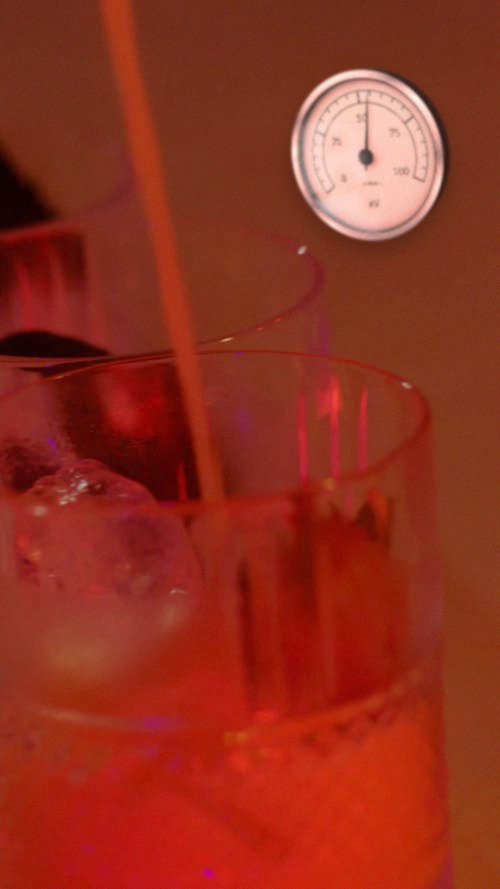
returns 55 kV
